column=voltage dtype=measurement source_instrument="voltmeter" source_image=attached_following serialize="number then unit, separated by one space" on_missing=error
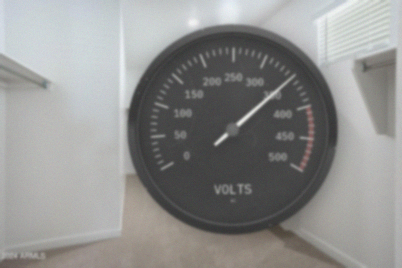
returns 350 V
